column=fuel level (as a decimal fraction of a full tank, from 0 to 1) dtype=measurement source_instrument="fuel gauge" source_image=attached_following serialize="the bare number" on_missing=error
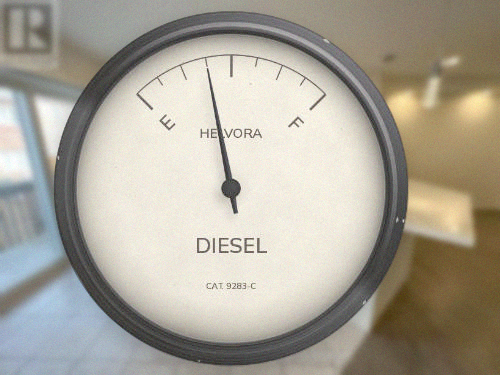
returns 0.375
